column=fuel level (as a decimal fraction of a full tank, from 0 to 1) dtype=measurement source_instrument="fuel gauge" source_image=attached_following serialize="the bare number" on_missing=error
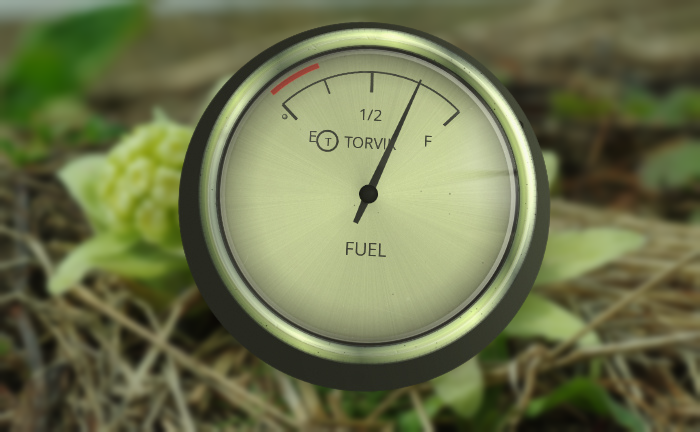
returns 0.75
